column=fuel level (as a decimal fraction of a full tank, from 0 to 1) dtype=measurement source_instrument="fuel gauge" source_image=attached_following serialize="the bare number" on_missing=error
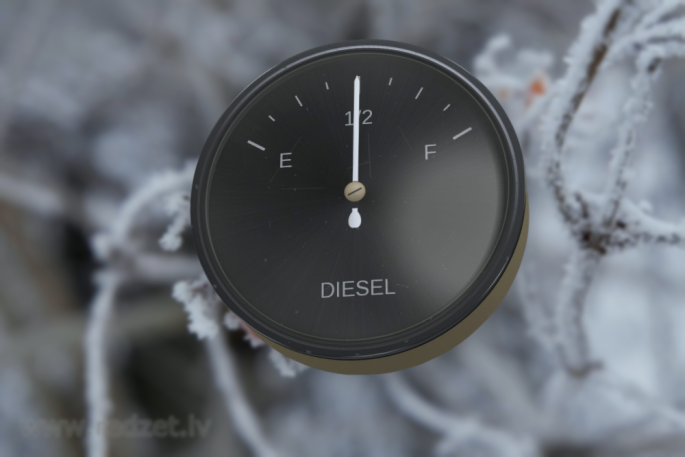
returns 0.5
